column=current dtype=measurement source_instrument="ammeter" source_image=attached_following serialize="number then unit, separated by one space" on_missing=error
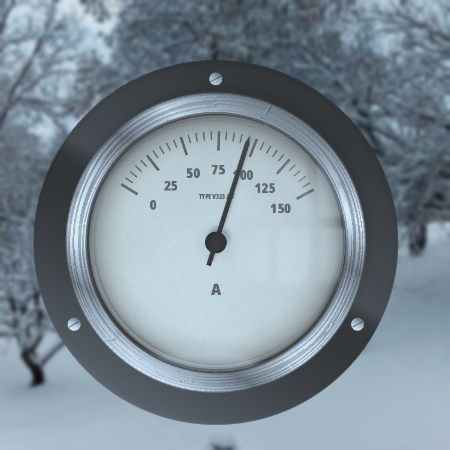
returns 95 A
